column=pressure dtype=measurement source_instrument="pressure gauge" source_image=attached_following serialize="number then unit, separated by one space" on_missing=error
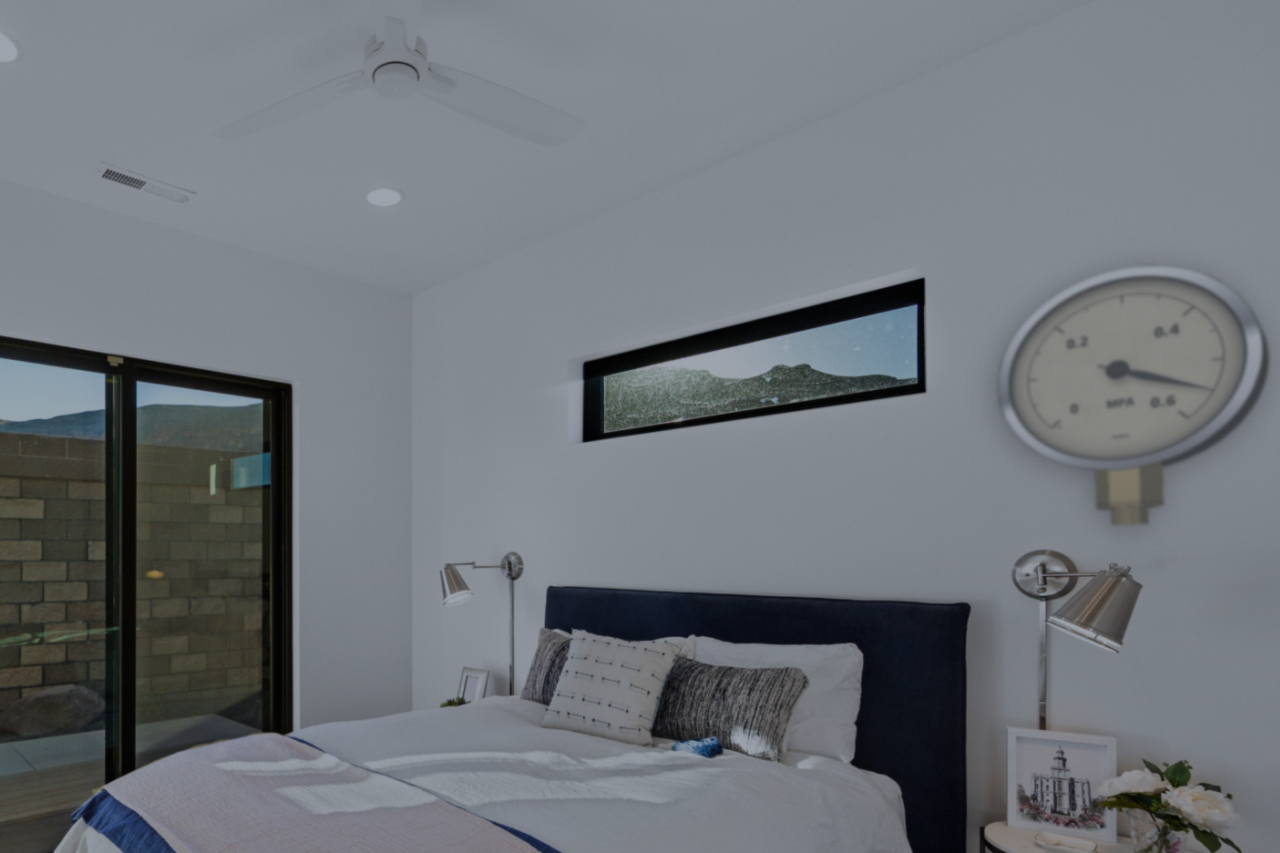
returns 0.55 MPa
